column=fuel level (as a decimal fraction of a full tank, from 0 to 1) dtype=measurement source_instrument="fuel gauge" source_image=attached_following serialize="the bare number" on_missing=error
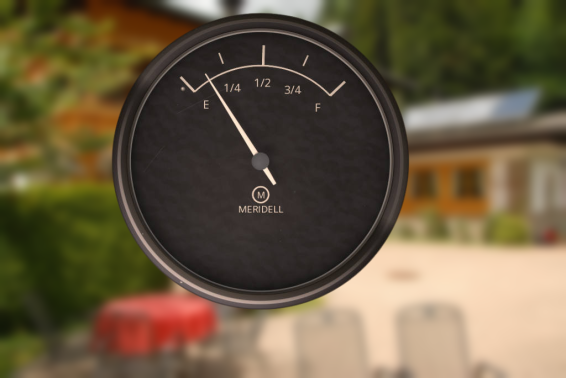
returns 0.125
